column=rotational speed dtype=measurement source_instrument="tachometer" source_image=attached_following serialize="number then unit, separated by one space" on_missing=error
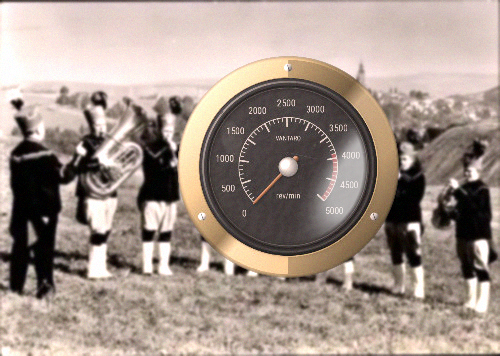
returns 0 rpm
